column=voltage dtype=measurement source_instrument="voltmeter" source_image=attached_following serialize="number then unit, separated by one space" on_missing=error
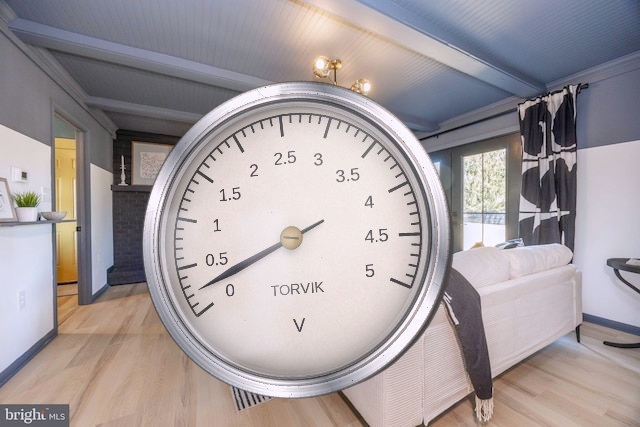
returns 0.2 V
